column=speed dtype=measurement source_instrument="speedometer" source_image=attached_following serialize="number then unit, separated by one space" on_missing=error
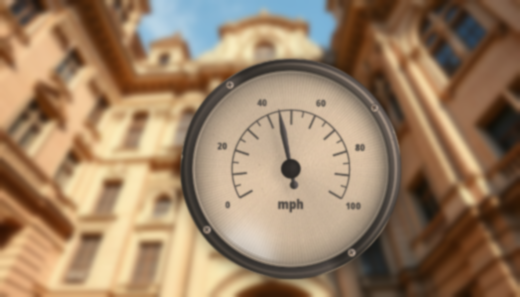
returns 45 mph
